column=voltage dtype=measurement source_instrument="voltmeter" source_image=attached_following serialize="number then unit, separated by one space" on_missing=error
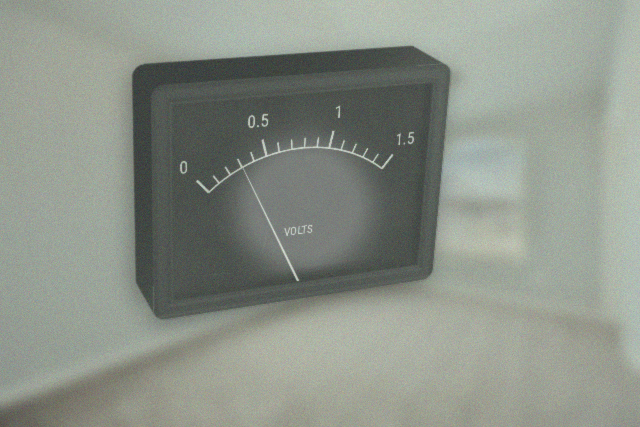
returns 0.3 V
